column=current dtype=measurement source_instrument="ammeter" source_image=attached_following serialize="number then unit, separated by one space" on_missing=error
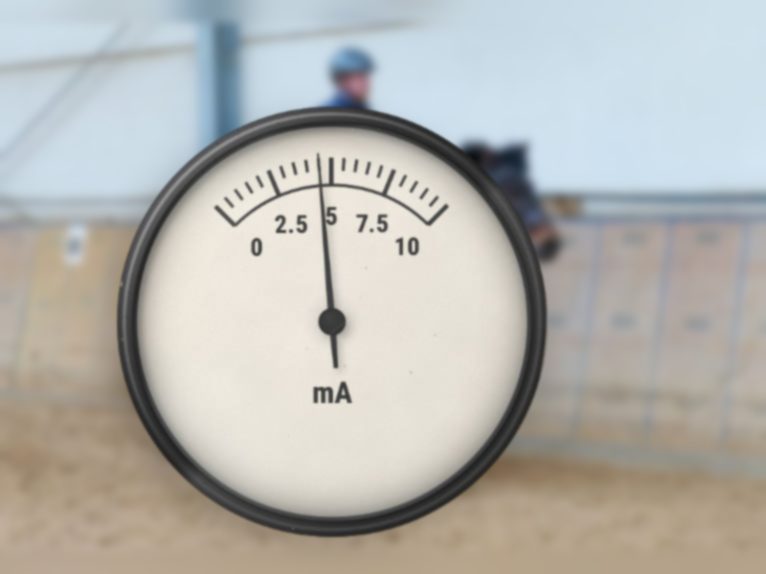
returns 4.5 mA
